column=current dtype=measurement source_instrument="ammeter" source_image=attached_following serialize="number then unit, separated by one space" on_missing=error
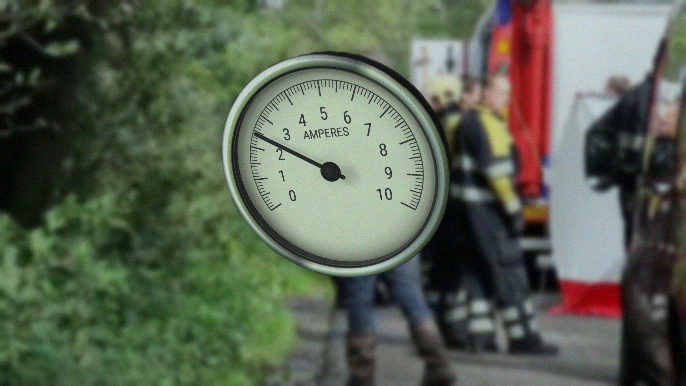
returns 2.5 A
